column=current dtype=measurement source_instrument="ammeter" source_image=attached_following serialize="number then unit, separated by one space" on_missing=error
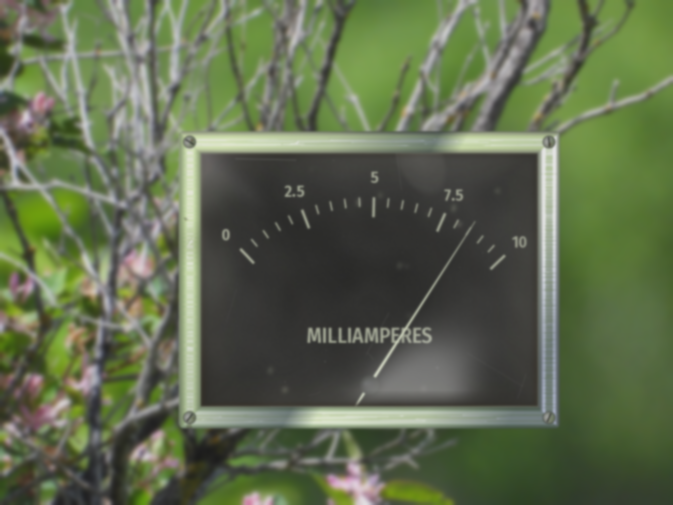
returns 8.5 mA
